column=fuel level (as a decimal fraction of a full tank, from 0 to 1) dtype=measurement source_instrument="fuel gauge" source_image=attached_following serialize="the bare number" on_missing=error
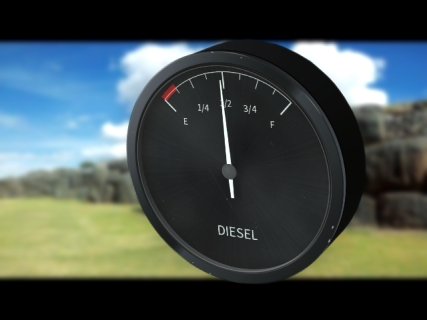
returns 0.5
